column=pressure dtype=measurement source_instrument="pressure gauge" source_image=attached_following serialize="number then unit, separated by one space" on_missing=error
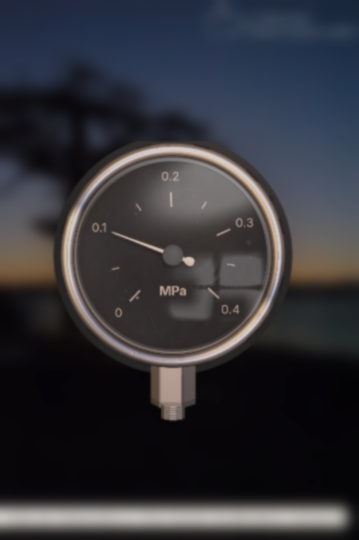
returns 0.1 MPa
